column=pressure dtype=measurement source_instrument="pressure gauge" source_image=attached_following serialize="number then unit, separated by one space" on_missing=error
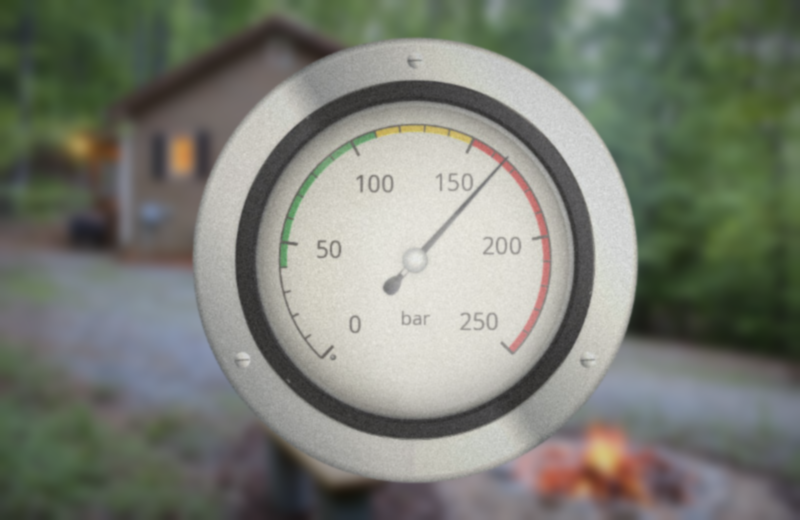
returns 165 bar
